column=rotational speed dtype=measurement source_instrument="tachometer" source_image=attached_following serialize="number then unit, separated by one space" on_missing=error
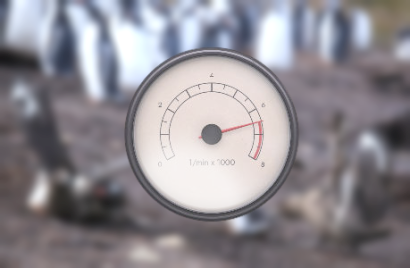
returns 6500 rpm
